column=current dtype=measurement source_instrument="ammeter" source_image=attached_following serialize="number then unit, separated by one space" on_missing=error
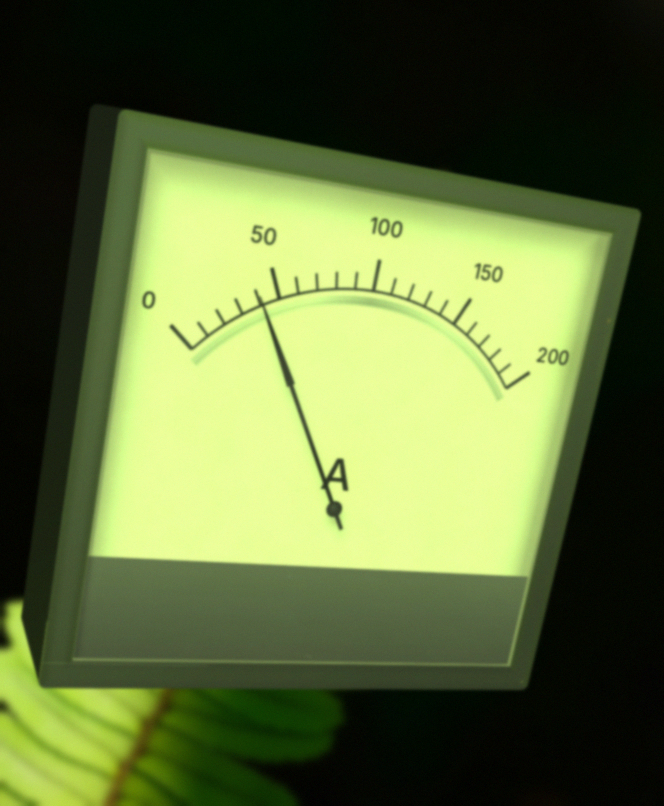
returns 40 A
